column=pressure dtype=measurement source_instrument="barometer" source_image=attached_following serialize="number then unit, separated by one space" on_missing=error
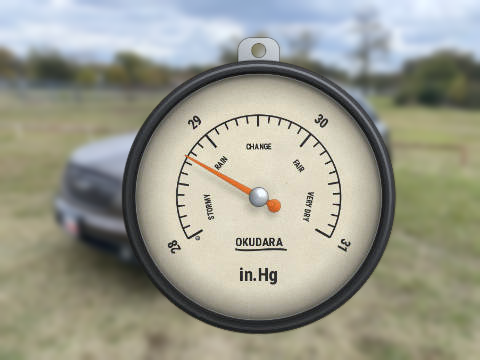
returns 28.75 inHg
